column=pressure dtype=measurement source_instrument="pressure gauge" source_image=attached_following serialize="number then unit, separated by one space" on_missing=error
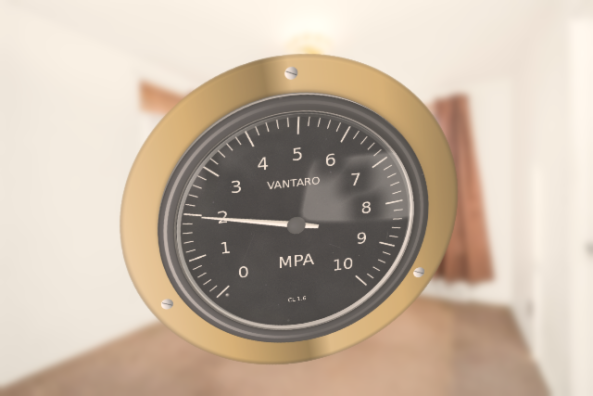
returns 2 MPa
